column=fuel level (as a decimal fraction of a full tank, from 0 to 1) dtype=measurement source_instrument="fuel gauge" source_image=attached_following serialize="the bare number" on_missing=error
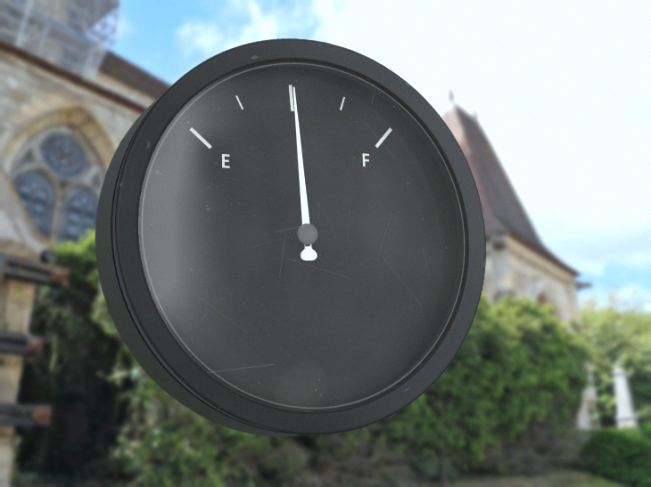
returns 0.5
